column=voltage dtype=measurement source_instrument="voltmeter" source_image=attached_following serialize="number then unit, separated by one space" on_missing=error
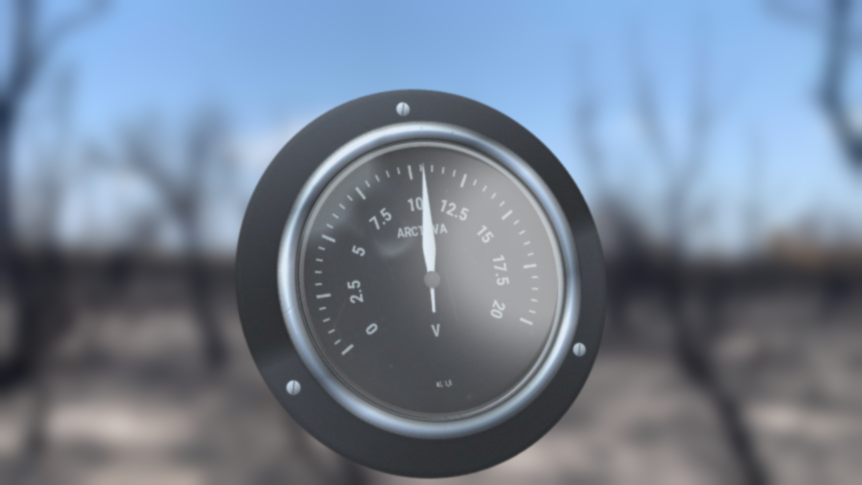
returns 10.5 V
